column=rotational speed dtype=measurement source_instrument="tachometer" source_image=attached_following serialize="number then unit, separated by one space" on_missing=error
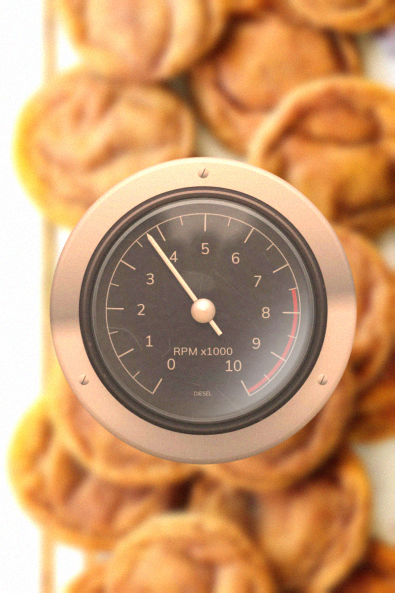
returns 3750 rpm
